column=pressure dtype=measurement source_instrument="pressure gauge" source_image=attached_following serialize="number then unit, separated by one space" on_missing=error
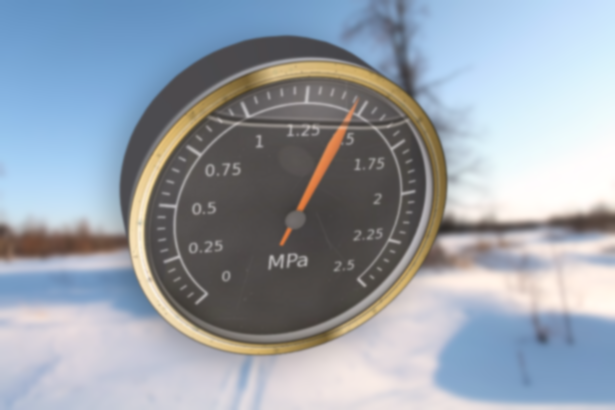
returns 1.45 MPa
